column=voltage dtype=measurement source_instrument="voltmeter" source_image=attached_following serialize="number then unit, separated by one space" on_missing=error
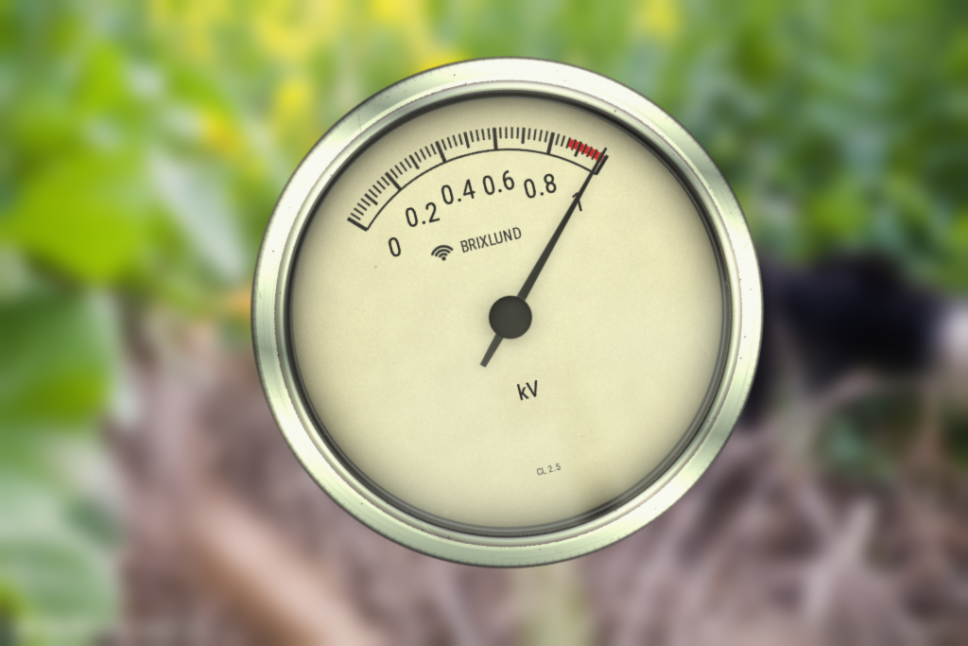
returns 0.98 kV
